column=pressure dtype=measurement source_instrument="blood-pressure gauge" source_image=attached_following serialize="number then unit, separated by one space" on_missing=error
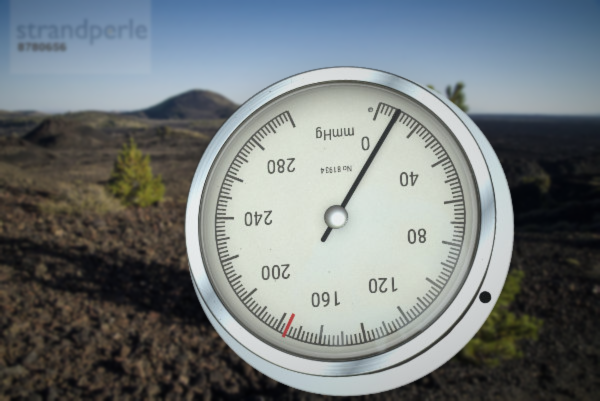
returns 10 mmHg
